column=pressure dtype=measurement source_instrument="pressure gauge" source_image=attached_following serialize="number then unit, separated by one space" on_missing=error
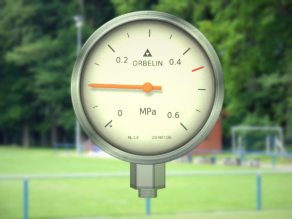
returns 0.1 MPa
